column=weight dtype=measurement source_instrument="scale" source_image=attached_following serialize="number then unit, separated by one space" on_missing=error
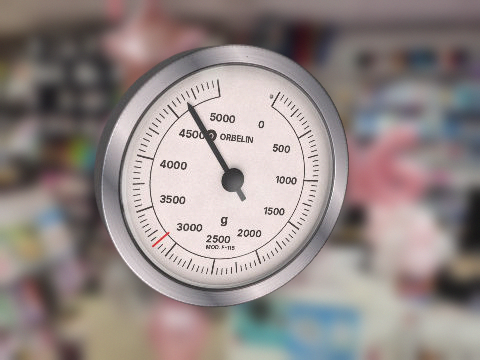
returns 4650 g
